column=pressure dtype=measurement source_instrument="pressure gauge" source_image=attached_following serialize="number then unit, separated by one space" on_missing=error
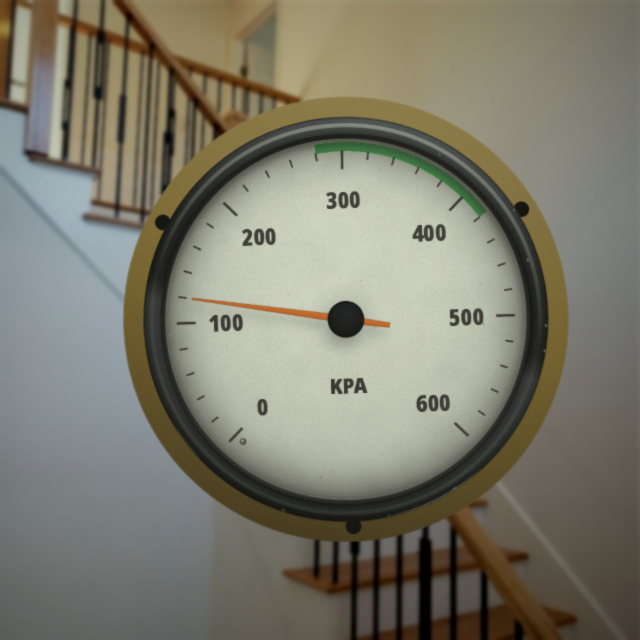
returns 120 kPa
